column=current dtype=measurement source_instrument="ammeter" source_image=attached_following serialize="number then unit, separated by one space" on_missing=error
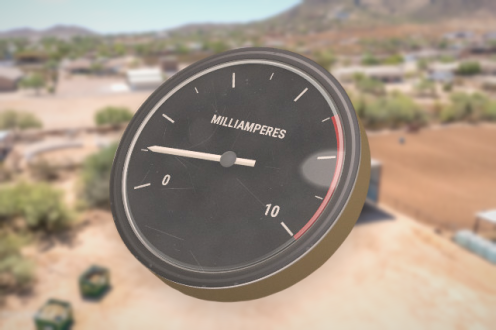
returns 1 mA
